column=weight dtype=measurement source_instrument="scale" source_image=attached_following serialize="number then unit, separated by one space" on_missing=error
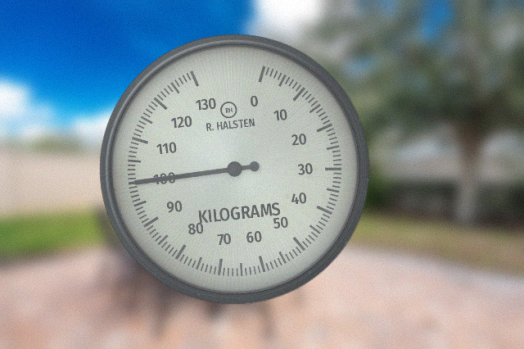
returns 100 kg
